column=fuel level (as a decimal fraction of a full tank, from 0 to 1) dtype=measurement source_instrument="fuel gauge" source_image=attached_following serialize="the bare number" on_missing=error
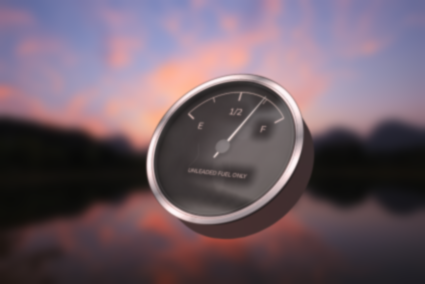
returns 0.75
